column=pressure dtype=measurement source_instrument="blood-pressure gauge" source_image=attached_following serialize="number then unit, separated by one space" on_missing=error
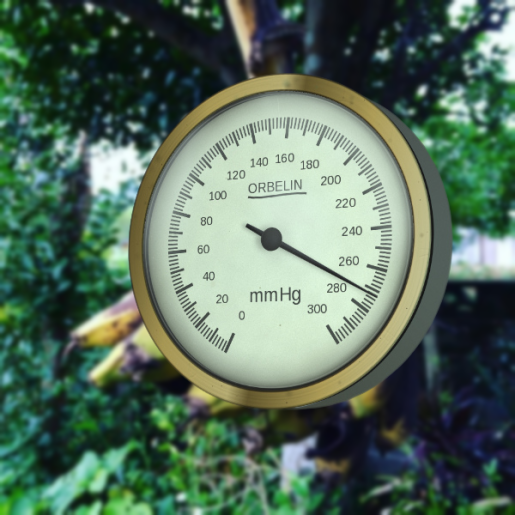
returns 272 mmHg
